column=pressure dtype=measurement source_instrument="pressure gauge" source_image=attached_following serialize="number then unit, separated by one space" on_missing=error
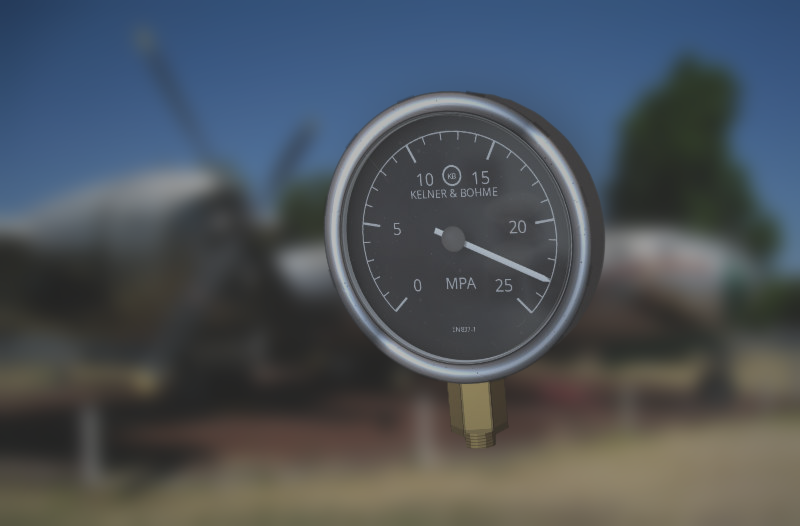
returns 23 MPa
